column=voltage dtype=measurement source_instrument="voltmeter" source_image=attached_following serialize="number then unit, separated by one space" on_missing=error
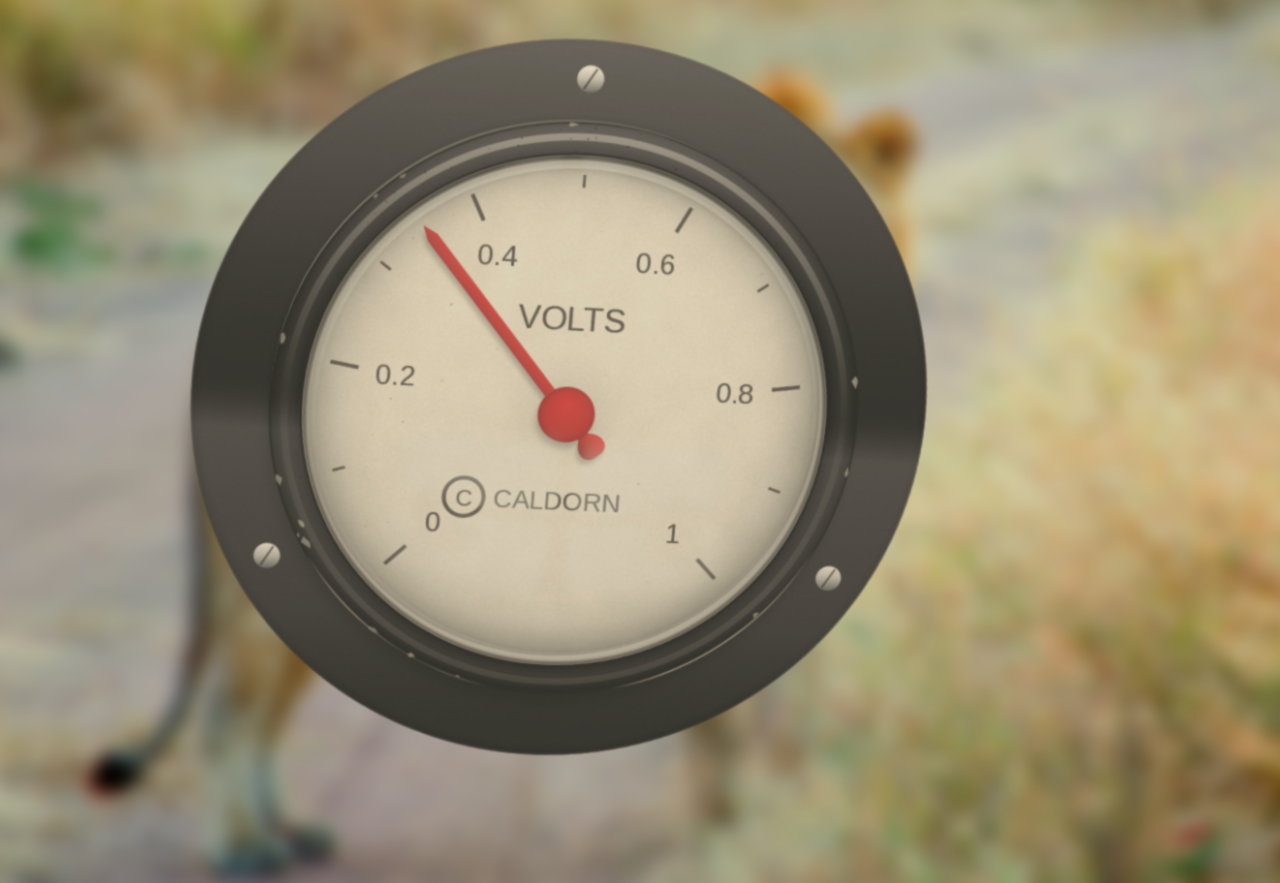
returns 0.35 V
